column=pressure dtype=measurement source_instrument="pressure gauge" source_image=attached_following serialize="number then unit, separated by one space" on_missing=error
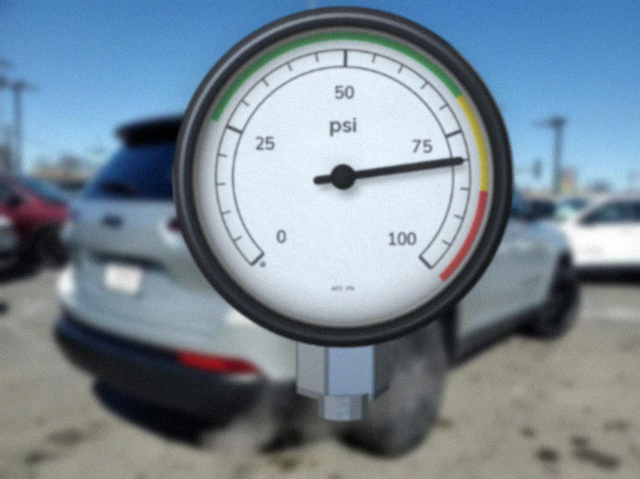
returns 80 psi
